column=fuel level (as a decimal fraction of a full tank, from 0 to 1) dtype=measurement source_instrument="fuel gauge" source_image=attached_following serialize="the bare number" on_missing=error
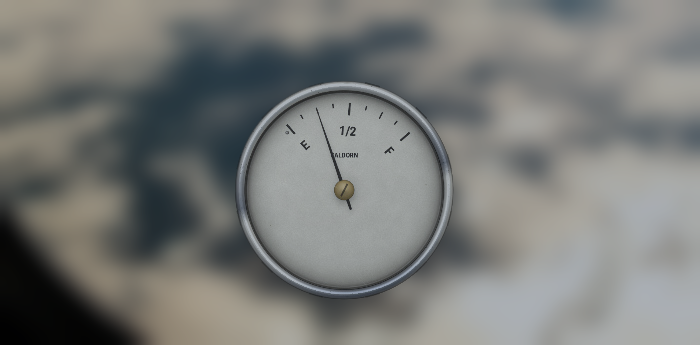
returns 0.25
